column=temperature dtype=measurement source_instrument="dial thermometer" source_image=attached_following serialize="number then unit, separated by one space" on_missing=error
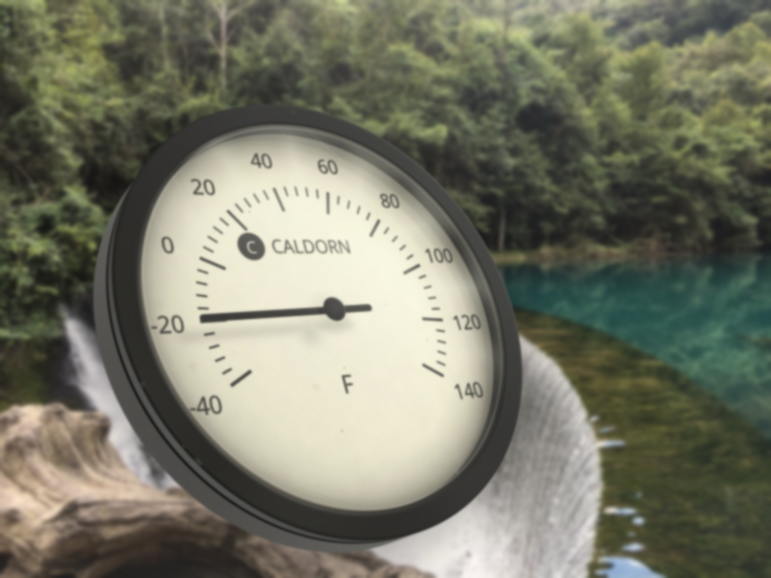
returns -20 °F
